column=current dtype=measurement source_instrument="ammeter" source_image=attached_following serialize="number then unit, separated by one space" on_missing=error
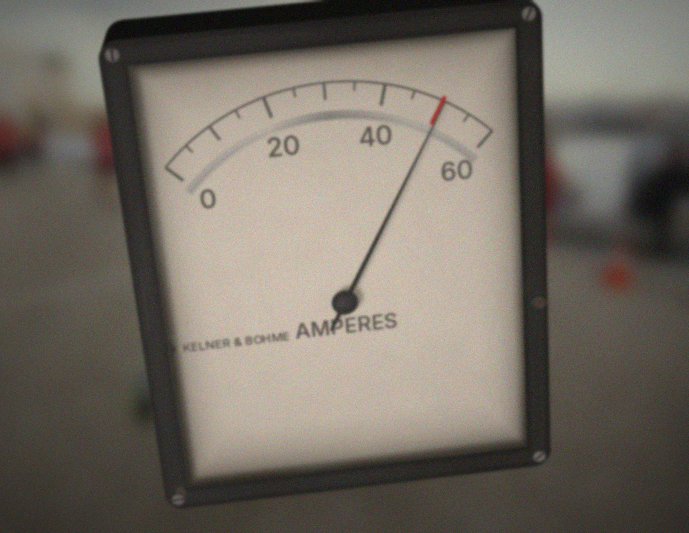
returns 50 A
